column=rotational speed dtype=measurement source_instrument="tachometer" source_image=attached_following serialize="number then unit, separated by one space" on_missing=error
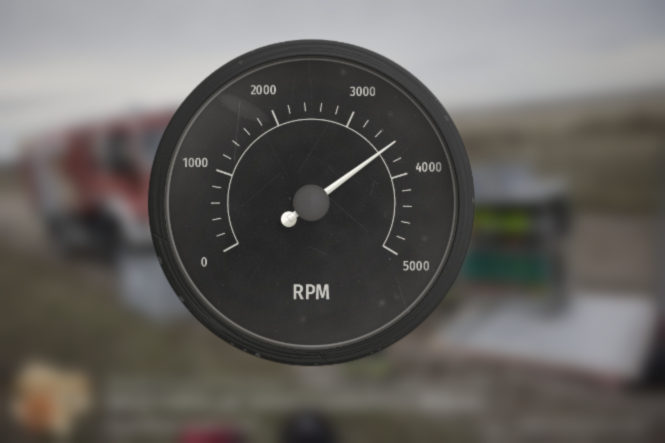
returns 3600 rpm
